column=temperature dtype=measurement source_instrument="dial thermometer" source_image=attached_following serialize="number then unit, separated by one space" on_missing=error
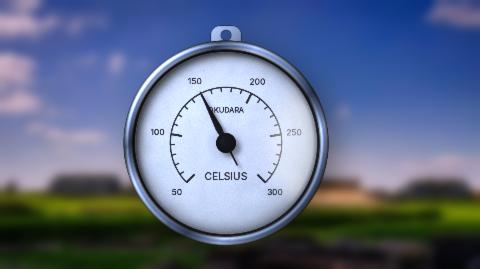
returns 150 °C
